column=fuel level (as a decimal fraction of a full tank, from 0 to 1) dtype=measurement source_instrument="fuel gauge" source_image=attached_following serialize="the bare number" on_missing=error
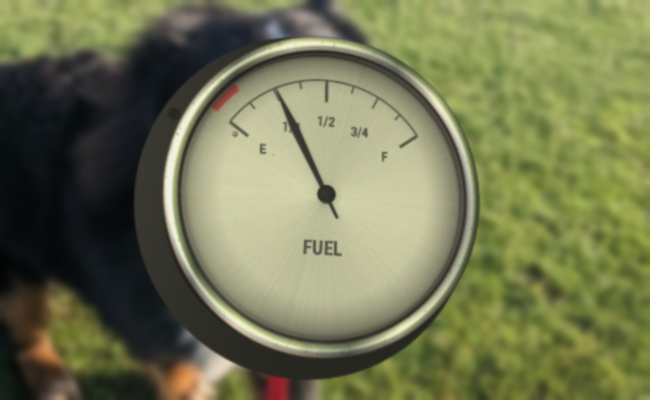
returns 0.25
